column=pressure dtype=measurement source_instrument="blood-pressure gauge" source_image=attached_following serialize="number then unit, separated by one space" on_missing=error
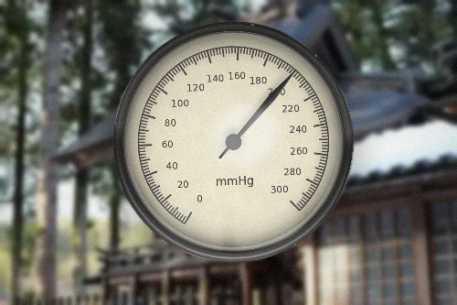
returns 200 mmHg
